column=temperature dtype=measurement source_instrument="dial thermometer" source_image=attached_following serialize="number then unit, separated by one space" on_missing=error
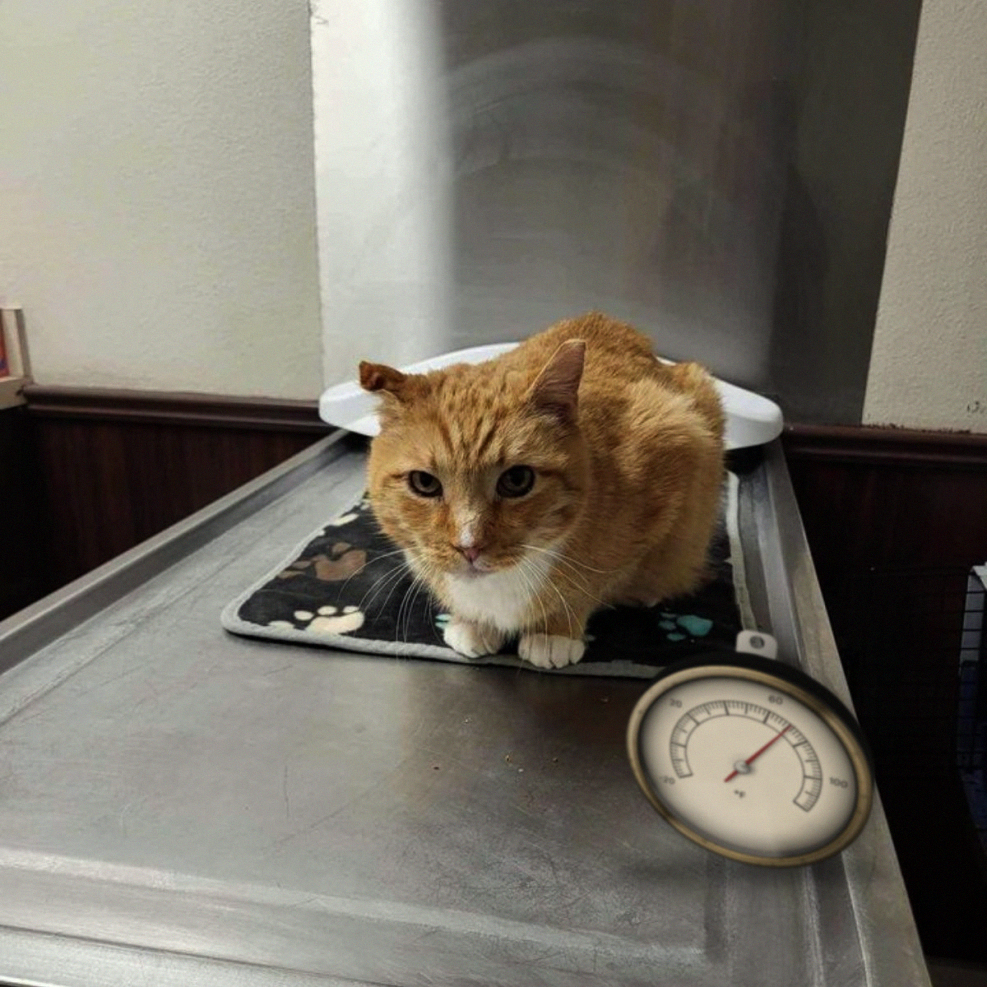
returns 70 °F
